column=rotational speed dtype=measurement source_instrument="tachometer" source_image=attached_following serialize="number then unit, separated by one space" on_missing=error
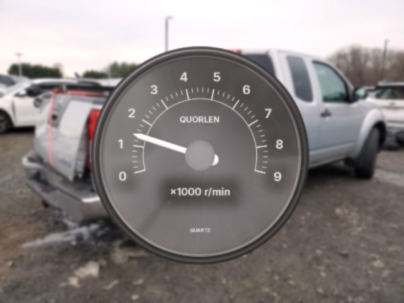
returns 1400 rpm
